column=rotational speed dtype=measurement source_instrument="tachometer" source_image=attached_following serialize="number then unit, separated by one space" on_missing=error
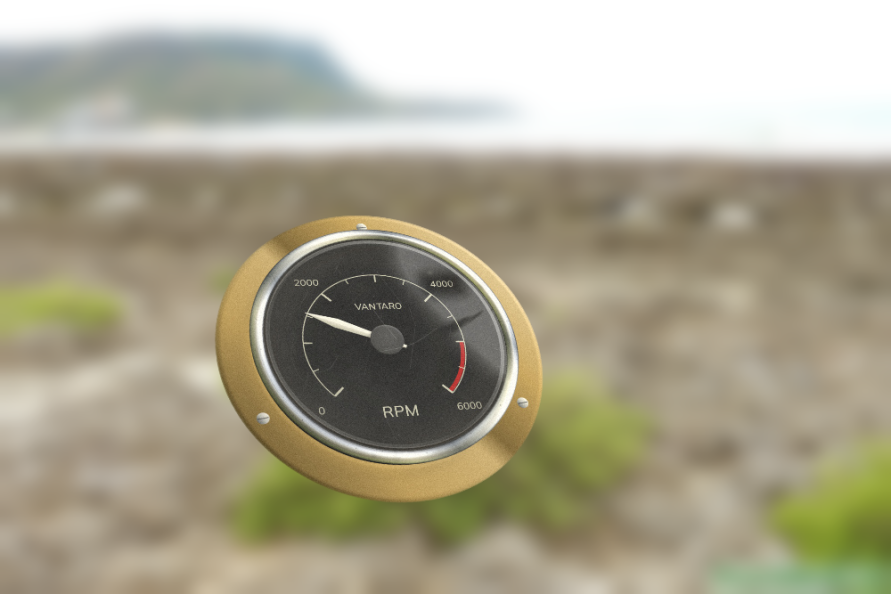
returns 1500 rpm
